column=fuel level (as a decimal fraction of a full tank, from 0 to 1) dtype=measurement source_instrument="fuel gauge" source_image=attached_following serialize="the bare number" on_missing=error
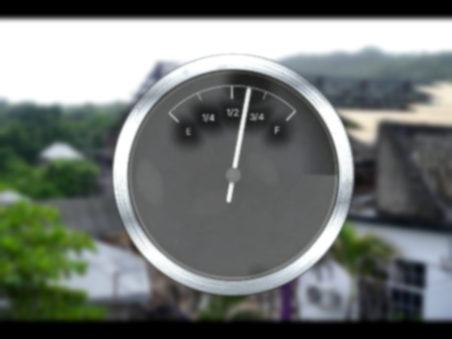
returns 0.625
